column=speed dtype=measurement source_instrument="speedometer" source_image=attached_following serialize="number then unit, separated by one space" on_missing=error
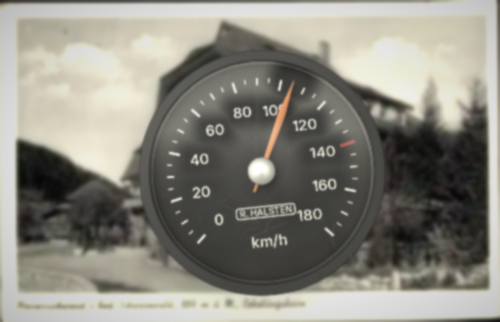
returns 105 km/h
